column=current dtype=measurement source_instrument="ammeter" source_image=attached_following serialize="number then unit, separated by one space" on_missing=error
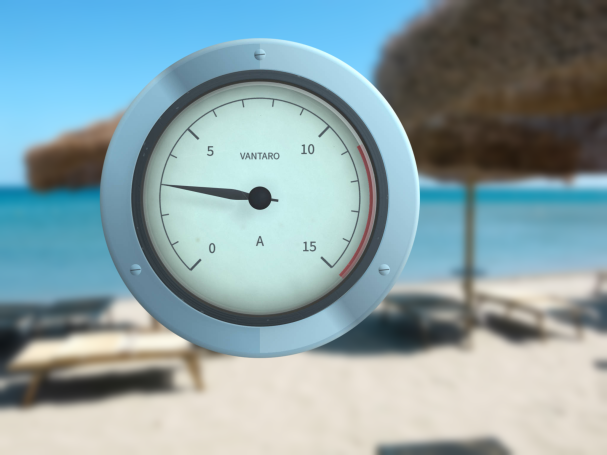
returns 3 A
